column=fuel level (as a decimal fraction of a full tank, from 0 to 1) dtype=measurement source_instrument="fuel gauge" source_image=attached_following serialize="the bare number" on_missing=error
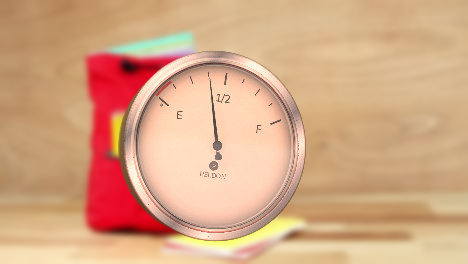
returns 0.375
